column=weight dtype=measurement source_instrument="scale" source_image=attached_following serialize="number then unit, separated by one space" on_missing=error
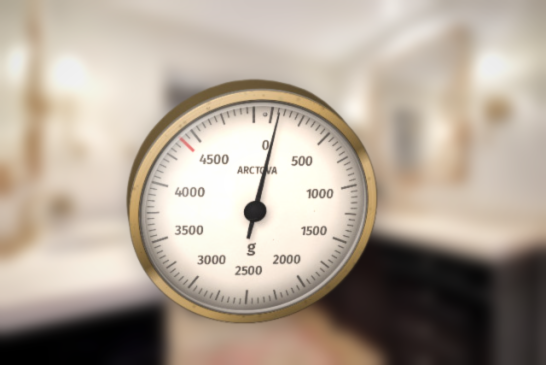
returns 50 g
